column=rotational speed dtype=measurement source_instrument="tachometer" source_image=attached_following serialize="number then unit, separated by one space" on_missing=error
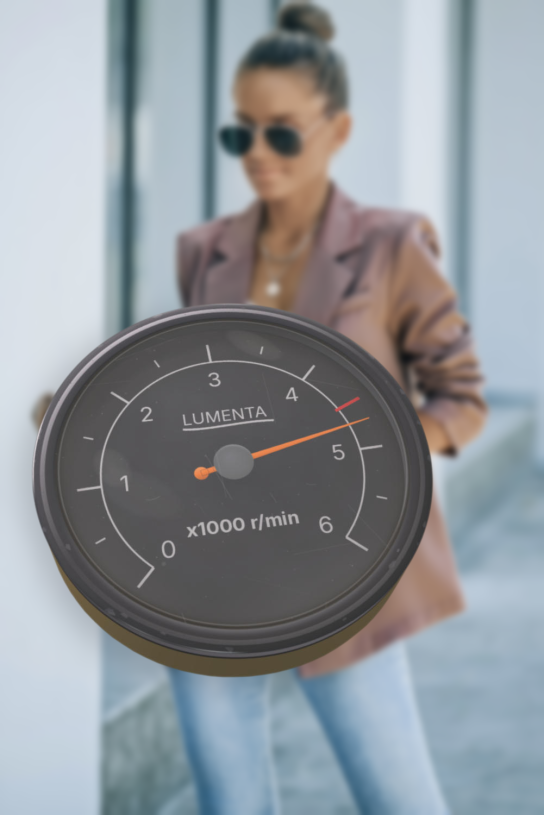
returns 4750 rpm
